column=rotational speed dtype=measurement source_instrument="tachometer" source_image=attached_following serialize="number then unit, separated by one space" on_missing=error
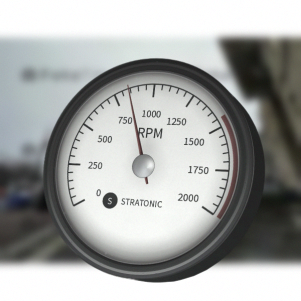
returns 850 rpm
